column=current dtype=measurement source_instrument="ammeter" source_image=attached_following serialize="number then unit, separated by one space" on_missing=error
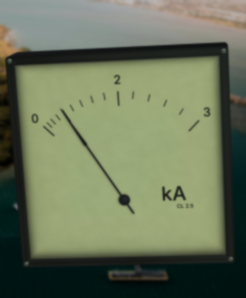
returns 1 kA
